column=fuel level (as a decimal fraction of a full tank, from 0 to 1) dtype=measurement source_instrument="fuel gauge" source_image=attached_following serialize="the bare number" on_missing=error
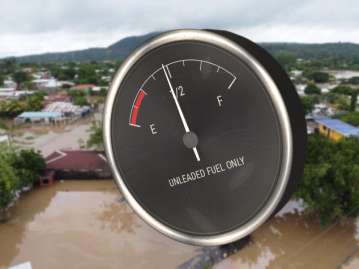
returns 0.5
